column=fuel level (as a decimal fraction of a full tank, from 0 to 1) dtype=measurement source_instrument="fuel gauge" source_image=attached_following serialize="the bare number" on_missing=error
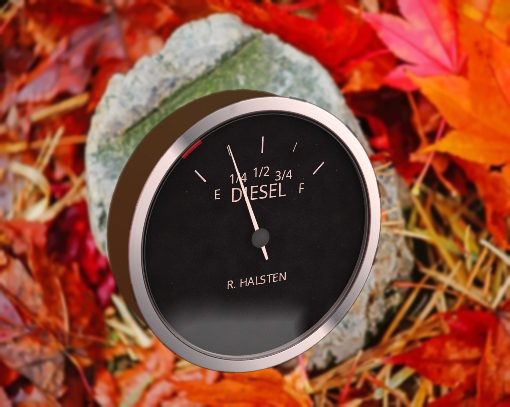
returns 0.25
